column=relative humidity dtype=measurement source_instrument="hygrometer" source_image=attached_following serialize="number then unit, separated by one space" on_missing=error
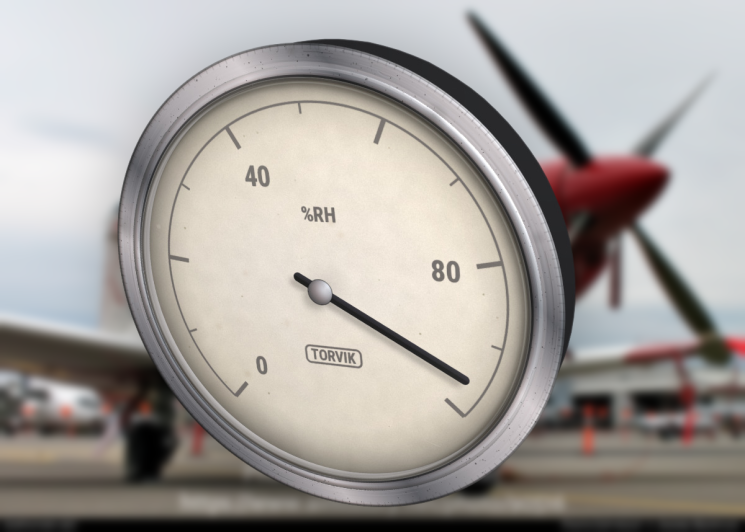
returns 95 %
